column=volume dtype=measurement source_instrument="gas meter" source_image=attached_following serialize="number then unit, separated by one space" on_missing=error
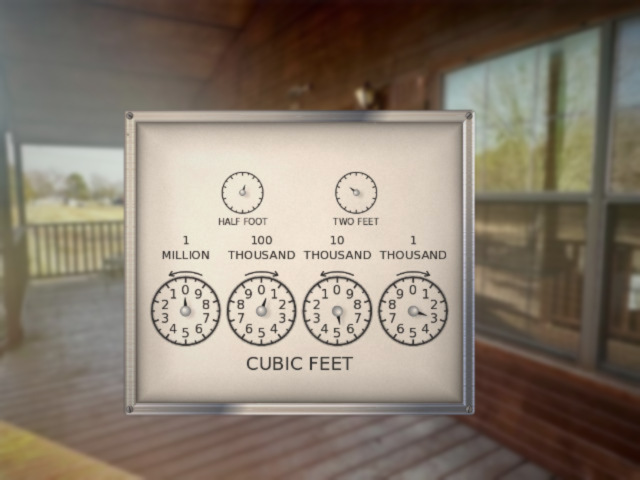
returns 5300 ft³
